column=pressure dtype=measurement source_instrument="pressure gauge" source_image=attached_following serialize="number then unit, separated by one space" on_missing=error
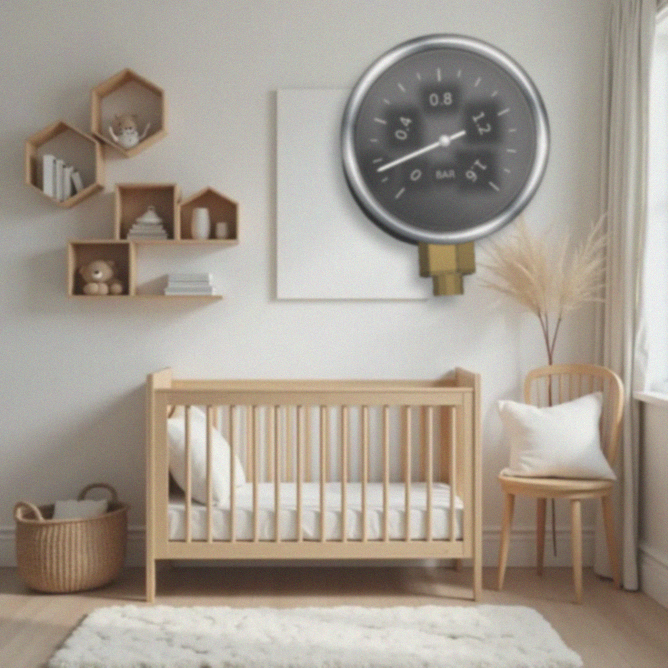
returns 0.15 bar
